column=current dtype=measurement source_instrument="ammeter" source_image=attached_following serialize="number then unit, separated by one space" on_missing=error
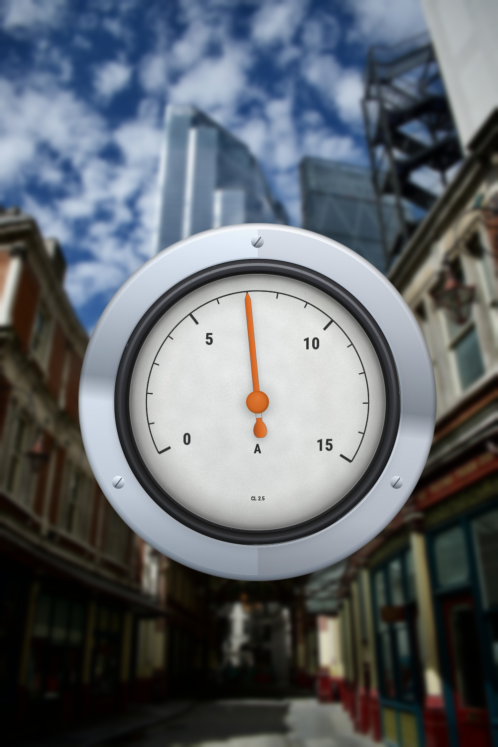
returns 7 A
